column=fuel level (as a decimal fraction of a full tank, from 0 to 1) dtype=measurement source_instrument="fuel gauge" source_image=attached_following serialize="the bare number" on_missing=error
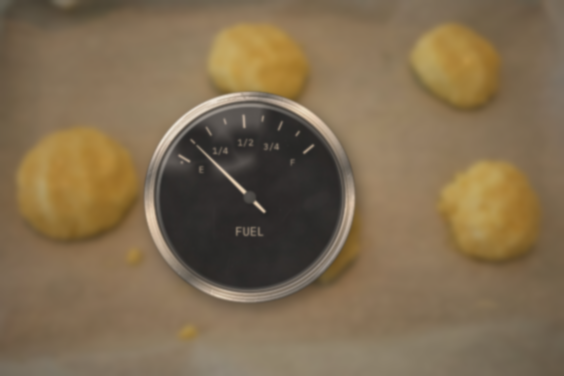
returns 0.125
